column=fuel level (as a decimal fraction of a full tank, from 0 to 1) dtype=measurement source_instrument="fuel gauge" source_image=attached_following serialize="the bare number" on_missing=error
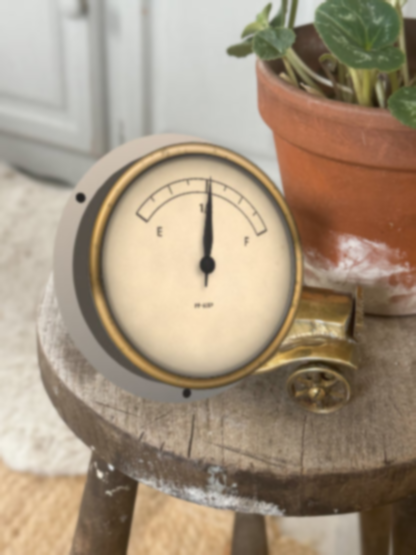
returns 0.5
